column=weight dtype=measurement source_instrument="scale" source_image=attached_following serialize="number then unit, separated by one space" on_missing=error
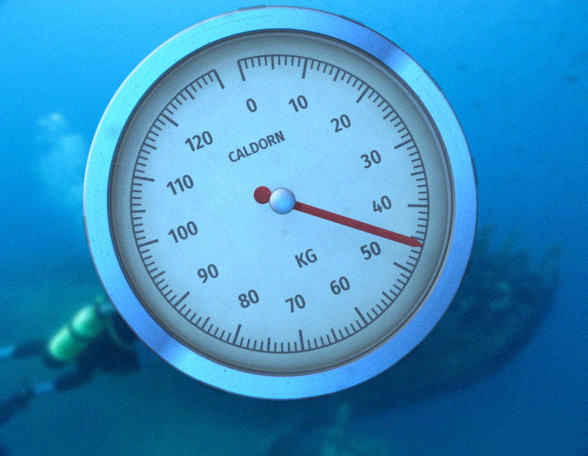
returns 46 kg
